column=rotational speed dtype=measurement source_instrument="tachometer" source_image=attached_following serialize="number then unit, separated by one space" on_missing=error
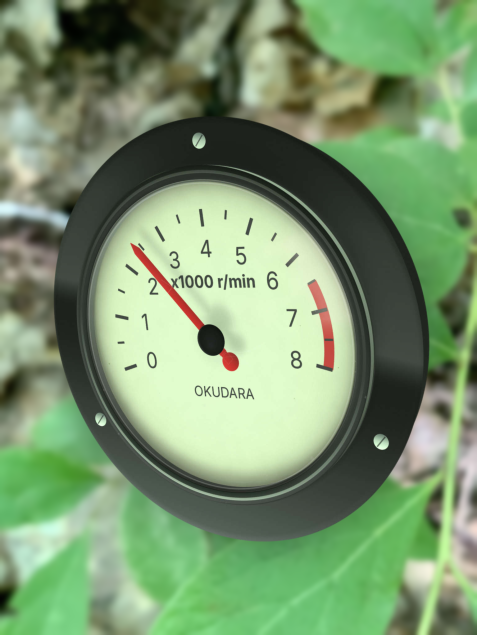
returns 2500 rpm
